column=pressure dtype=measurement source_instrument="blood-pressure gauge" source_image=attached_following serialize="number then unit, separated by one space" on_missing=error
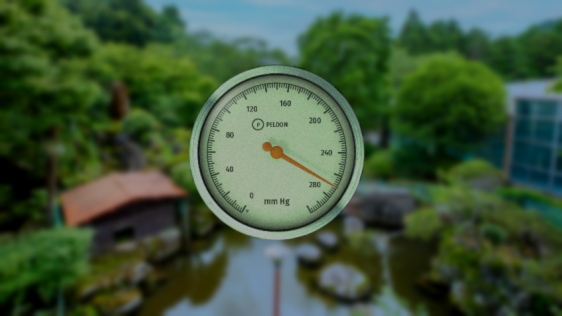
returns 270 mmHg
